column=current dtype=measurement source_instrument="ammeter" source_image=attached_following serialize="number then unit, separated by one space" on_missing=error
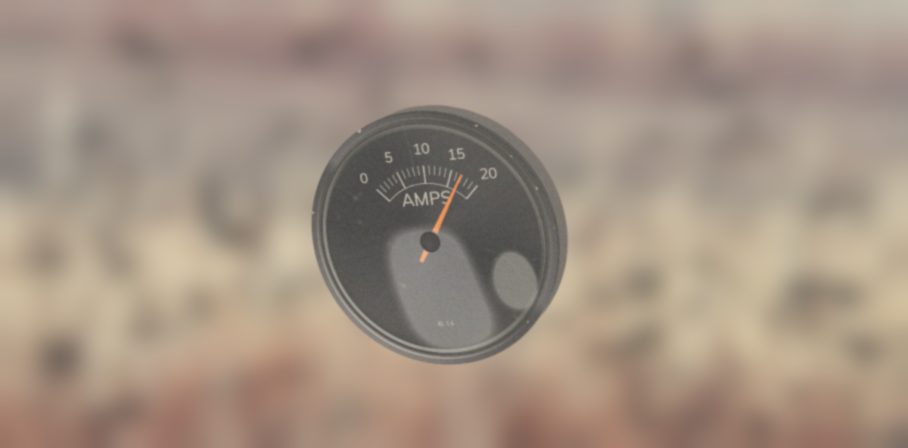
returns 17 A
